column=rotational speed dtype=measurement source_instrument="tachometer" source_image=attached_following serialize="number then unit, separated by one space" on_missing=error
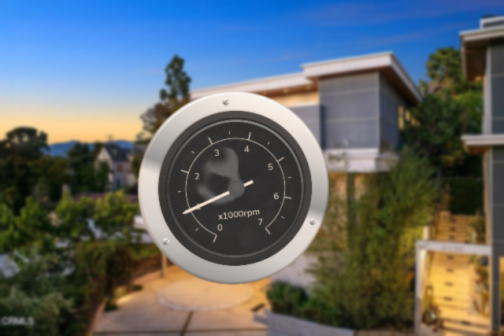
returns 1000 rpm
